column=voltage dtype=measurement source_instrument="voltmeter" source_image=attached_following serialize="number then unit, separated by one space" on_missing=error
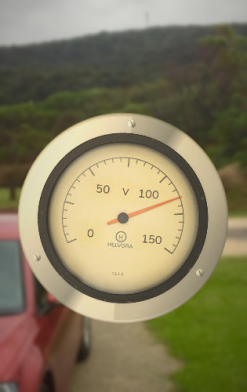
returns 115 V
